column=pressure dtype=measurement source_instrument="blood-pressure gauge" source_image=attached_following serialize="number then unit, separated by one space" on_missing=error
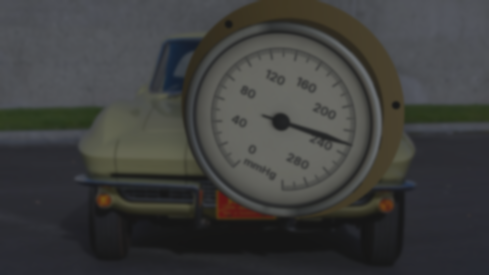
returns 230 mmHg
